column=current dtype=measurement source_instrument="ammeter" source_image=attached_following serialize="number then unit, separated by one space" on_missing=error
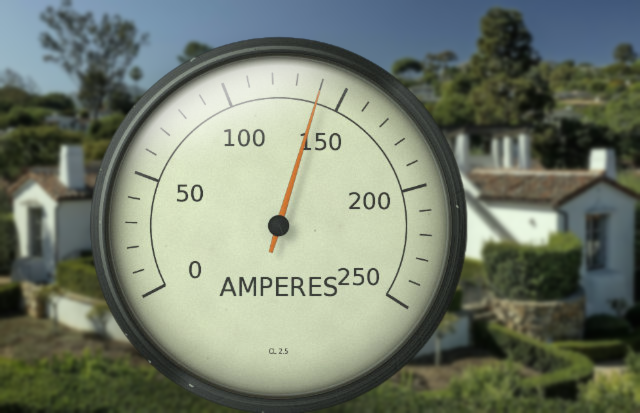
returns 140 A
